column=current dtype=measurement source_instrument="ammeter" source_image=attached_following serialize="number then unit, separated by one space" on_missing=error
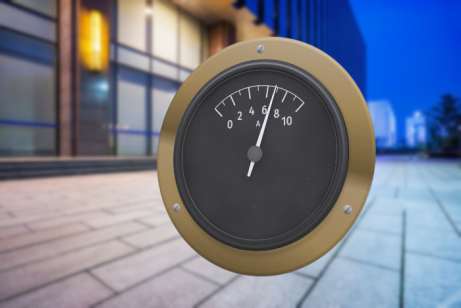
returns 7 A
